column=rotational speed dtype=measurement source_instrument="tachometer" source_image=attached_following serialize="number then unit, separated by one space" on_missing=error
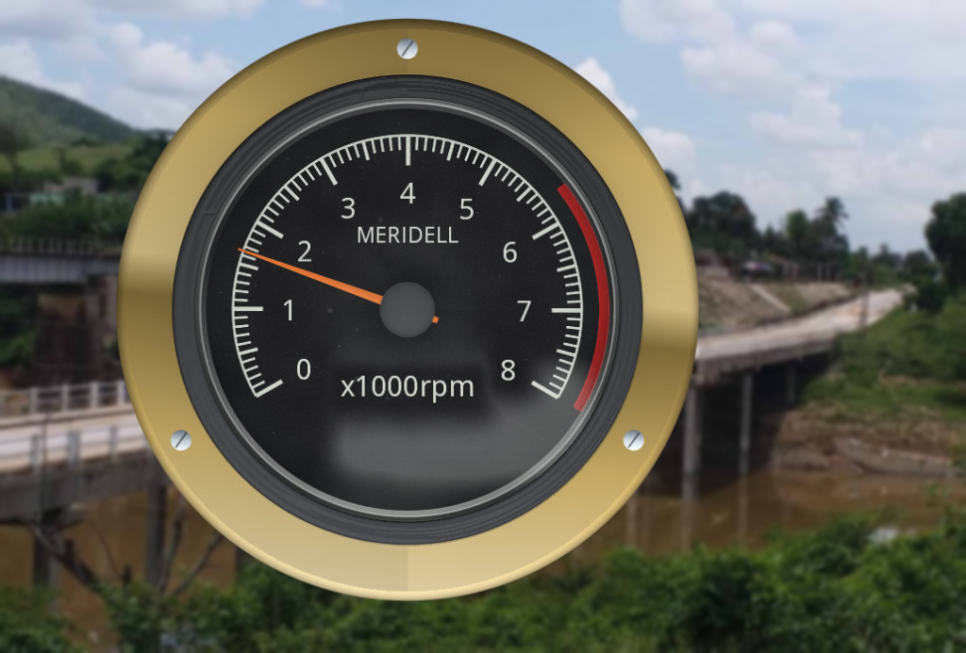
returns 1650 rpm
